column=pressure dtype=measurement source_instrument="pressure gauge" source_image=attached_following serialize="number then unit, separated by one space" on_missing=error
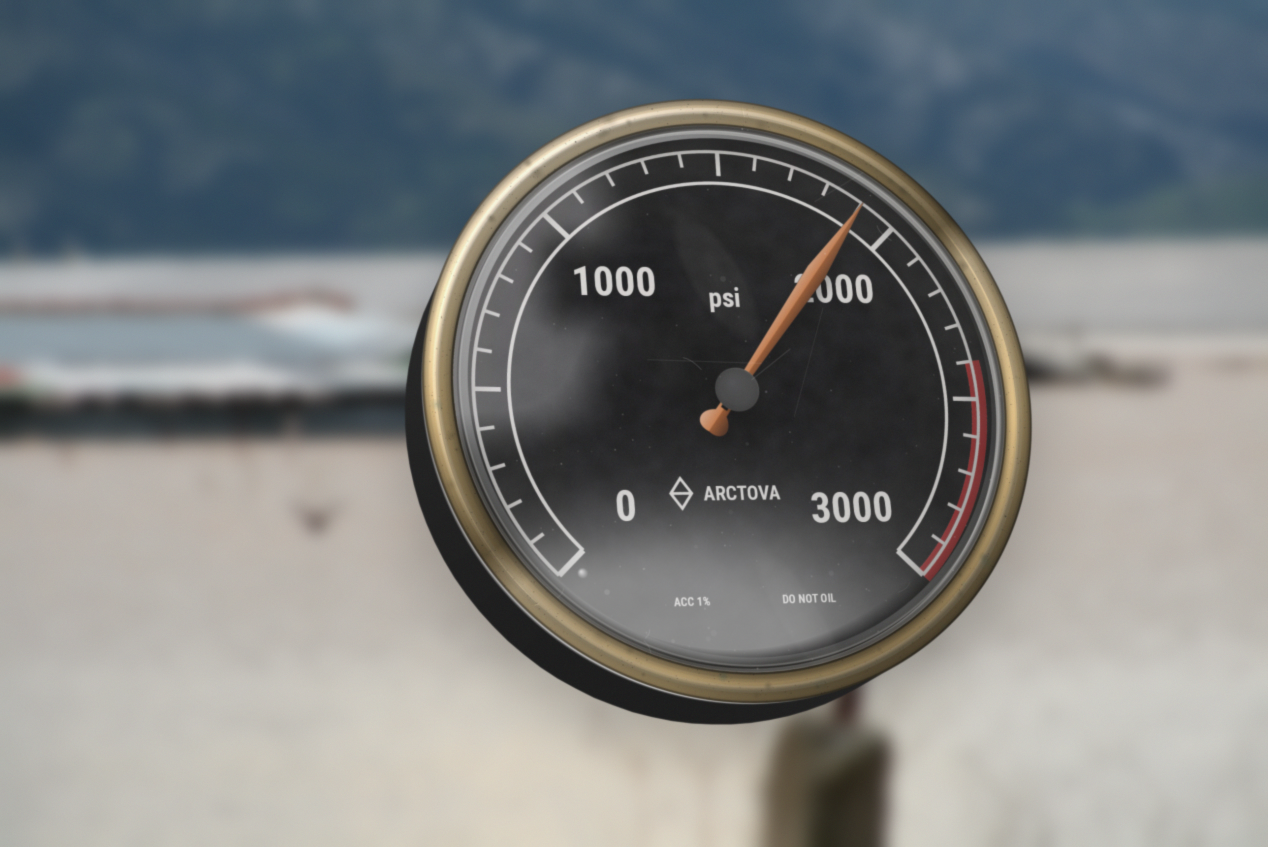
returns 1900 psi
